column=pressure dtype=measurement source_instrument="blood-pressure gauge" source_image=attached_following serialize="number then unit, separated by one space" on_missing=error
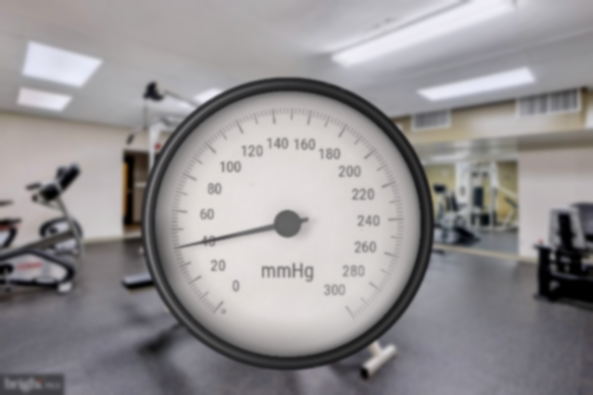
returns 40 mmHg
